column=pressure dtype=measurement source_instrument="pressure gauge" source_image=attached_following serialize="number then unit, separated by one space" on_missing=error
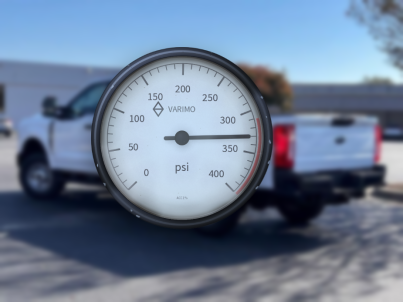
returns 330 psi
